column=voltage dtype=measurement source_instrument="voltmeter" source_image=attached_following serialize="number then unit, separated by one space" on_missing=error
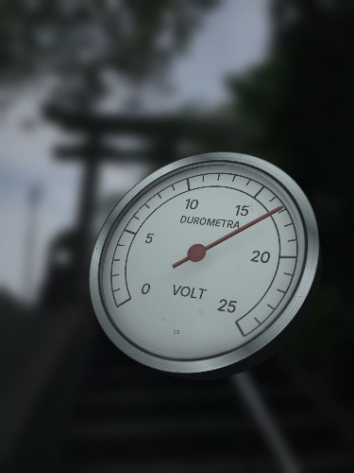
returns 17 V
